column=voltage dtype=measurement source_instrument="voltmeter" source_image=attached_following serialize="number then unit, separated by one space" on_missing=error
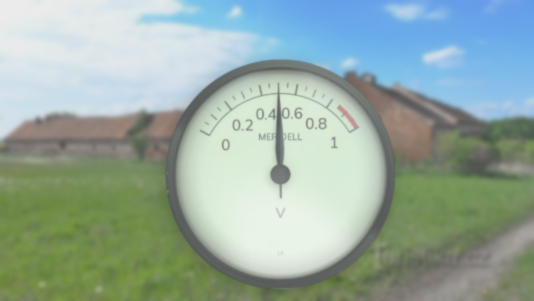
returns 0.5 V
